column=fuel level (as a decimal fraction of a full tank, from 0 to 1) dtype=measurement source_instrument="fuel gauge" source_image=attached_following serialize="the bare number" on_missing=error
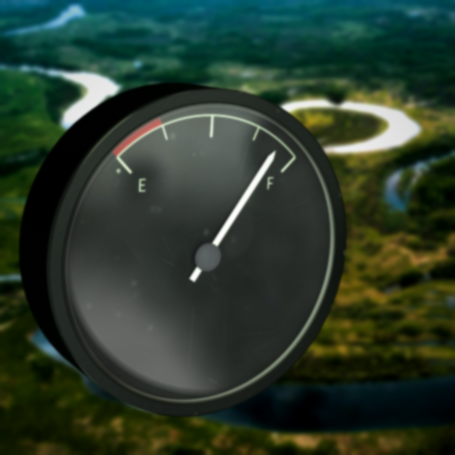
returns 0.875
